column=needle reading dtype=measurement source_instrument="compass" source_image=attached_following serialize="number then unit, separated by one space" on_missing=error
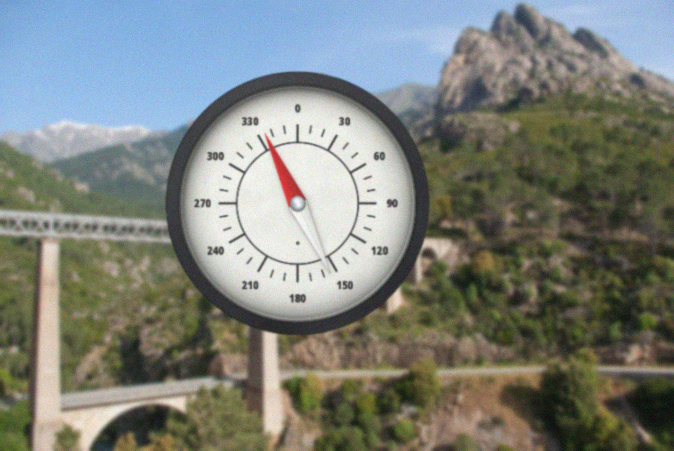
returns 335 °
